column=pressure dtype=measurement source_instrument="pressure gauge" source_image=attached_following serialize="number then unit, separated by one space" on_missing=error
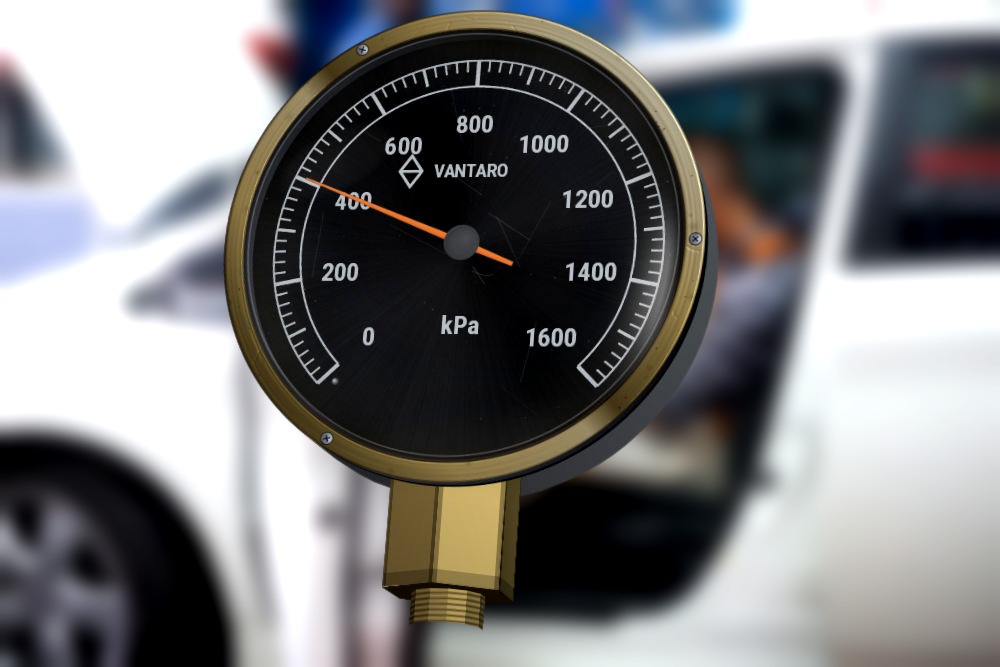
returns 400 kPa
